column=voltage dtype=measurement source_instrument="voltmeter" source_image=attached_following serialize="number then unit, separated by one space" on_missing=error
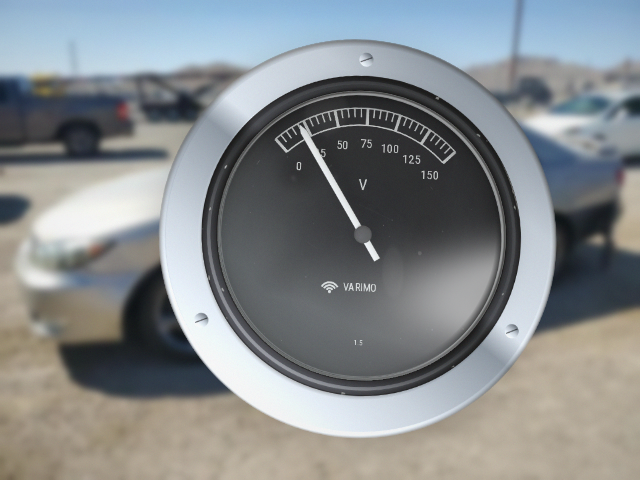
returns 20 V
